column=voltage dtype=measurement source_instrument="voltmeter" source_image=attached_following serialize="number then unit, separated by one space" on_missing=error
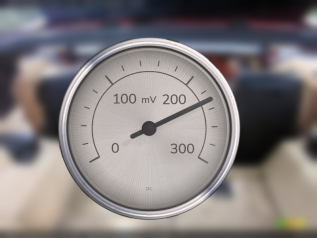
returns 230 mV
